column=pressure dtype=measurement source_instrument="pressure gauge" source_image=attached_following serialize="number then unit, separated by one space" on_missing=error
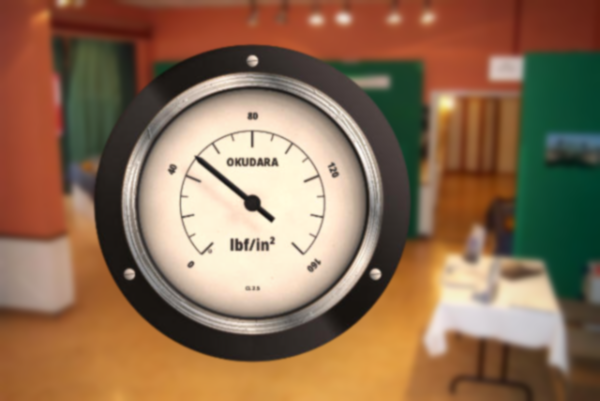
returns 50 psi
